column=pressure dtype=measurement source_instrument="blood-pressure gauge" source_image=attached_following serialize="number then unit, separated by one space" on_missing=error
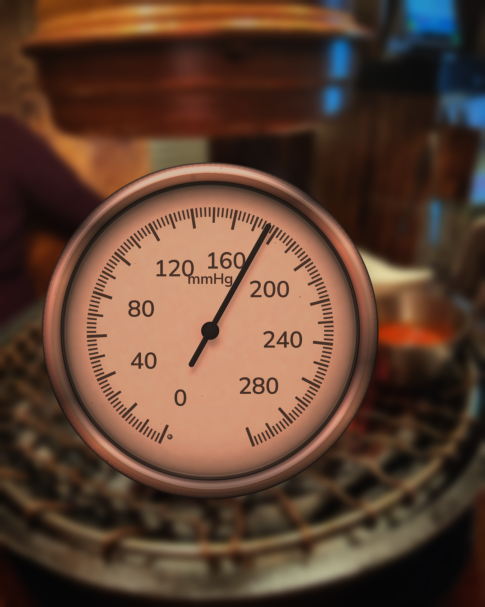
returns 176 mmHg
